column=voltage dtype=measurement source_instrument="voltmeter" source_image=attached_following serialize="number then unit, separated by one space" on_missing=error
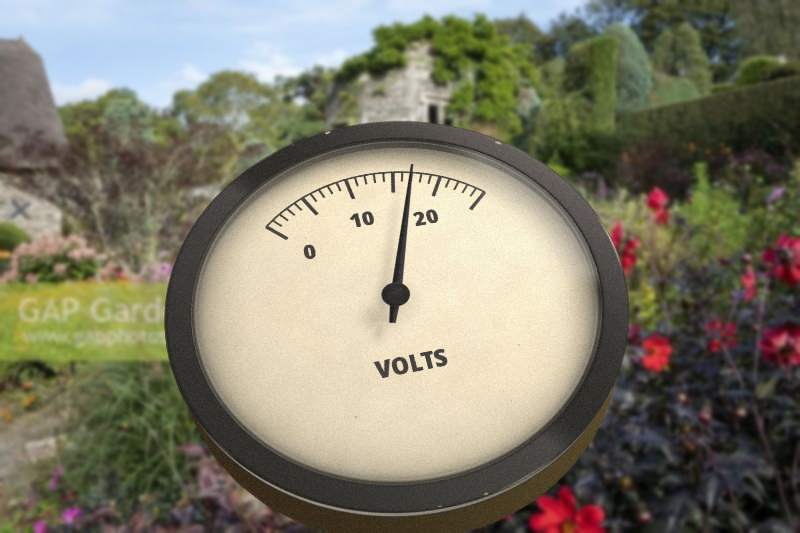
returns 17 V
